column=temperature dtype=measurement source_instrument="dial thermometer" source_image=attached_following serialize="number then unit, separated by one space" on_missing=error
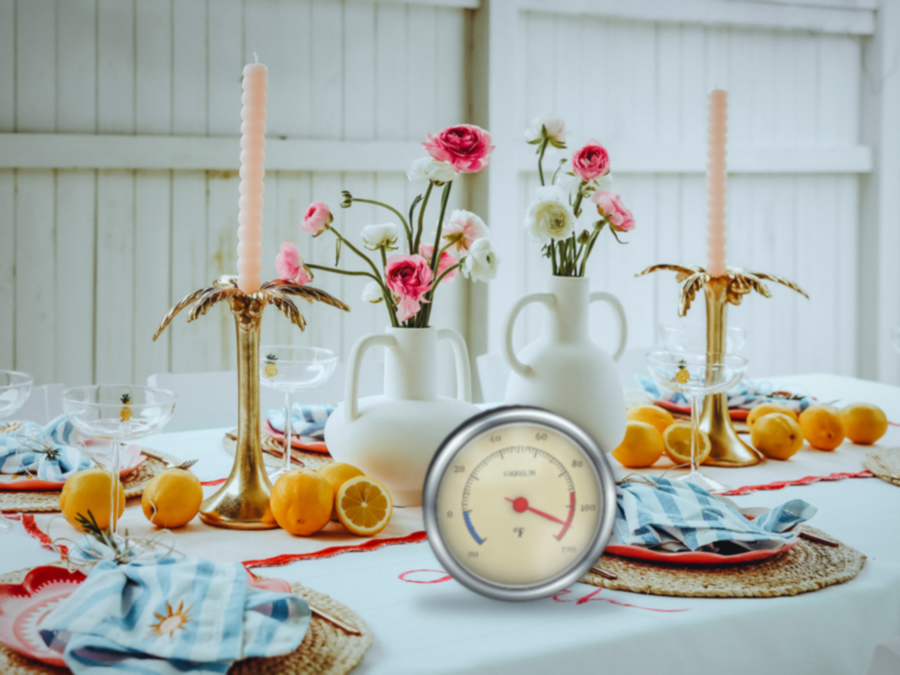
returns 110 °F
